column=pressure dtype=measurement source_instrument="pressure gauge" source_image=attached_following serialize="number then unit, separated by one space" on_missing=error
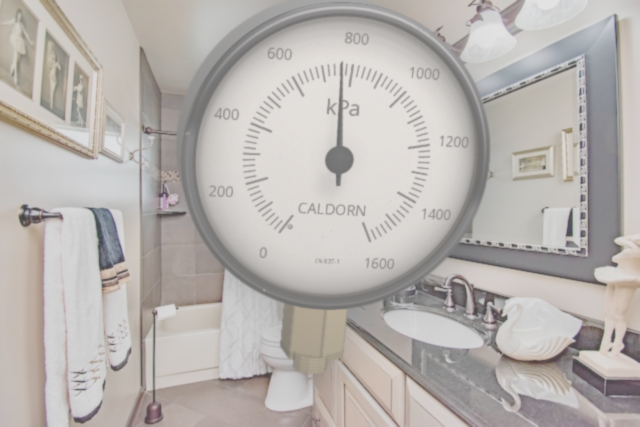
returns 760 kPa
